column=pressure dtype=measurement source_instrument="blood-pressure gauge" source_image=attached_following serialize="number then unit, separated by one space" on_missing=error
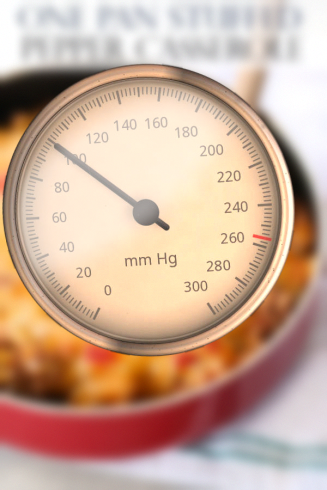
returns 100 mmHg
